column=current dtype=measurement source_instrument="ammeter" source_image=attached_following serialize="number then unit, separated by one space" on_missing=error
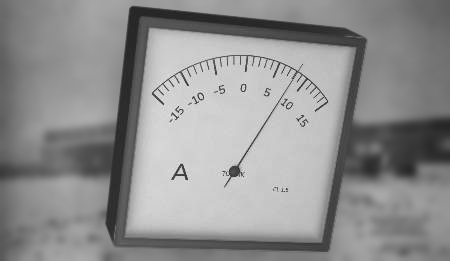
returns 8 A
